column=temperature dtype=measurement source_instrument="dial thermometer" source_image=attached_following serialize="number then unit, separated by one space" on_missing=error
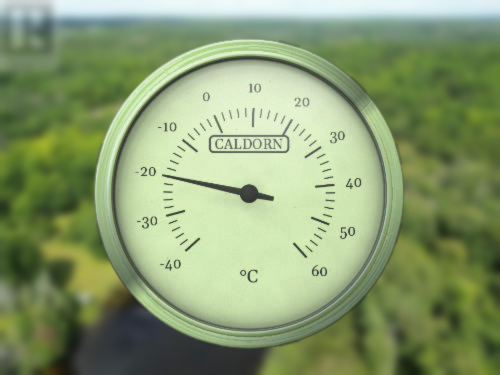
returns -20 °C
